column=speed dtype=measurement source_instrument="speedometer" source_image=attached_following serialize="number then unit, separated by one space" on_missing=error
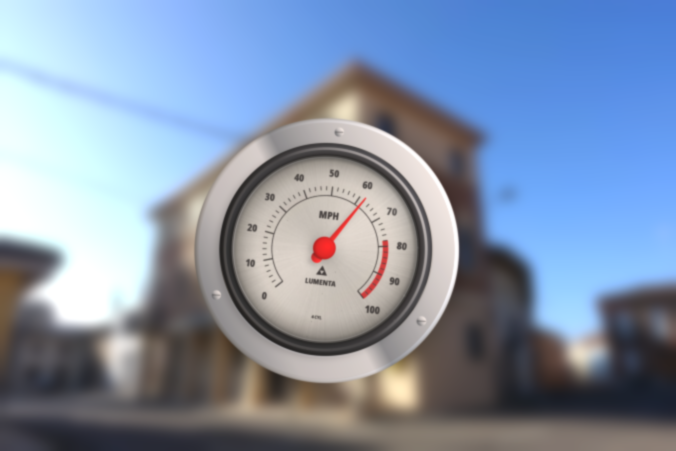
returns 62 mph
